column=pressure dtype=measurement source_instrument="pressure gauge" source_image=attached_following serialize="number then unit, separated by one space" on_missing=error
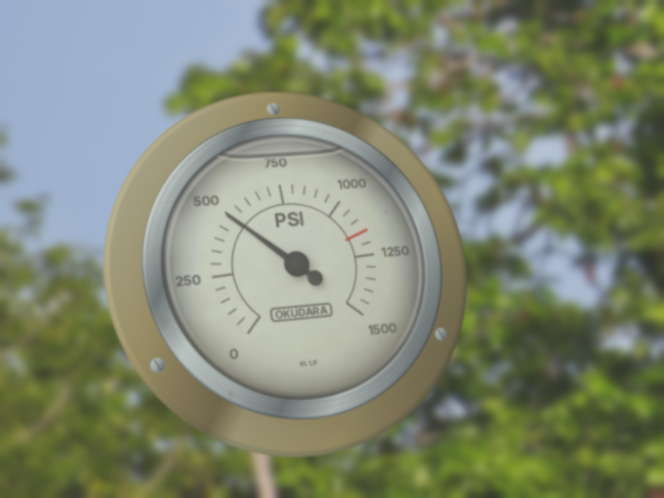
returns 500 psi
